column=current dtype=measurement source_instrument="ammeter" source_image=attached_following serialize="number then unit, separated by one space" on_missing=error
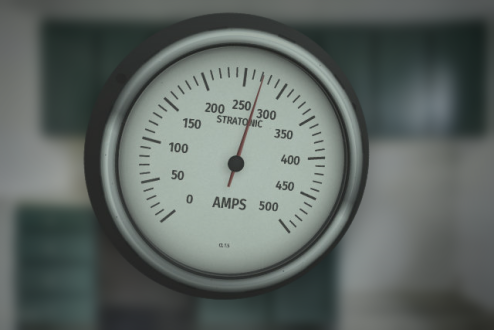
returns 270 A
